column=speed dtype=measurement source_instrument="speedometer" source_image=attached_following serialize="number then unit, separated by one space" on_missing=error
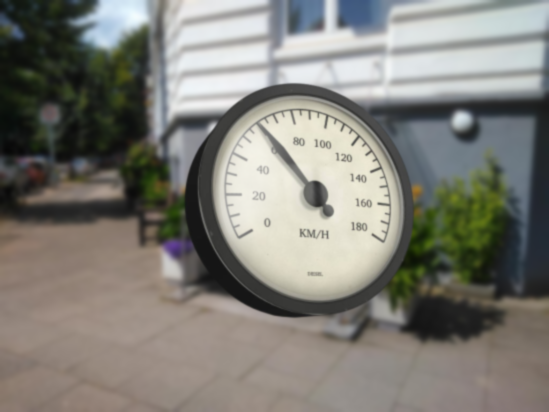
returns 60 km/h
